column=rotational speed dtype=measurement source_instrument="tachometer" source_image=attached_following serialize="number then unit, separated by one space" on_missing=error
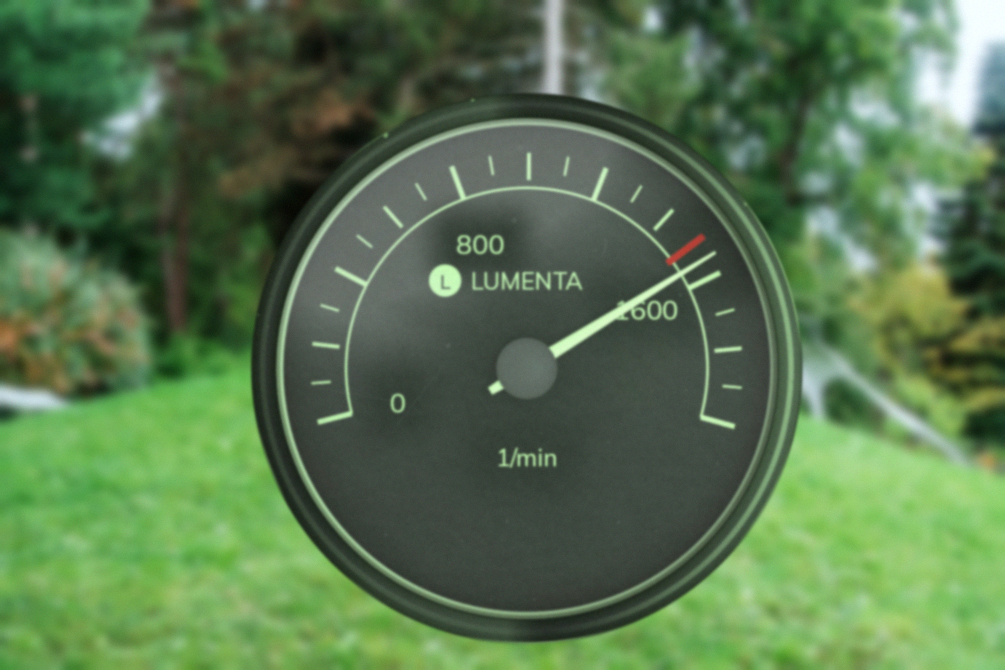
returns 1550 rpm
